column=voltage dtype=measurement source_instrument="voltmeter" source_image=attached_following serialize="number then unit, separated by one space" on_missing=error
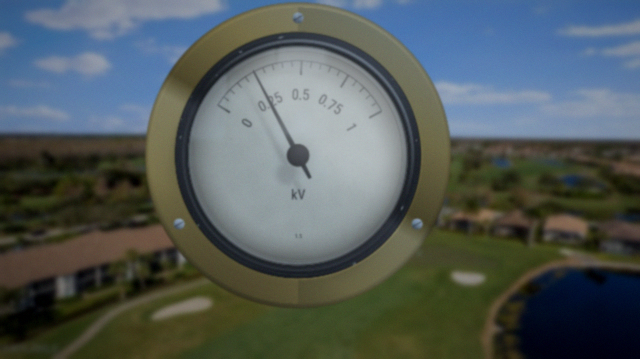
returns 0.25 kV
